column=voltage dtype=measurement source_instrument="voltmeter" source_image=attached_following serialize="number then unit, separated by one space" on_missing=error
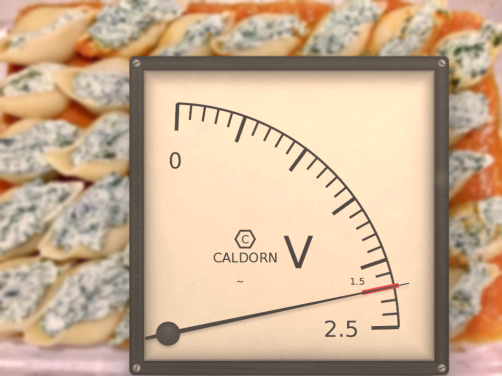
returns 2.2 V
